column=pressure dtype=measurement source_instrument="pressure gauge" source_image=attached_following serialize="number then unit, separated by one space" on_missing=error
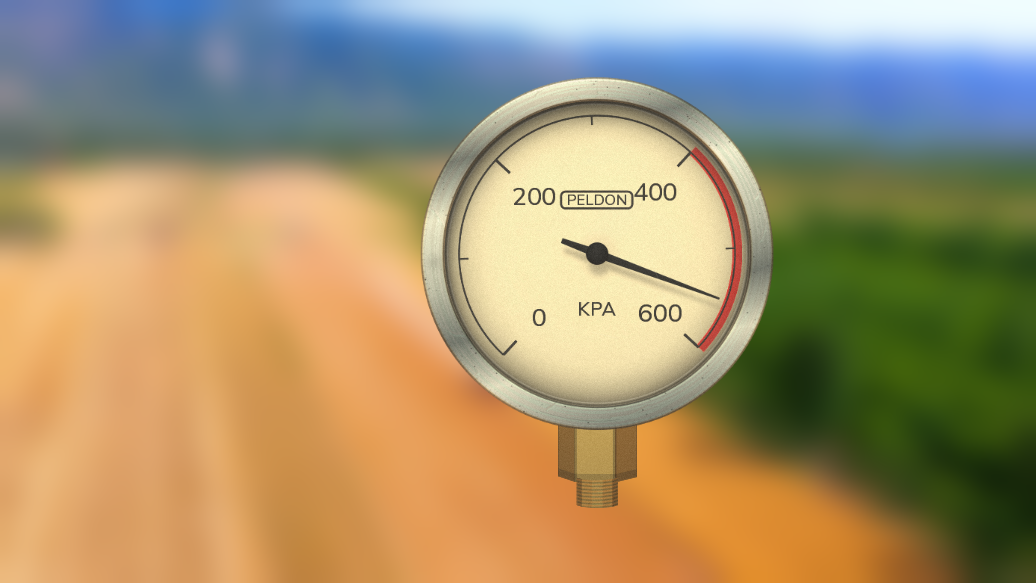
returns 550 kPa
